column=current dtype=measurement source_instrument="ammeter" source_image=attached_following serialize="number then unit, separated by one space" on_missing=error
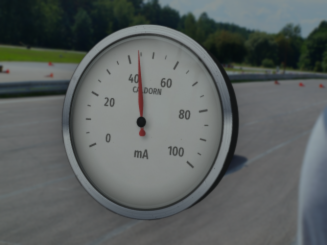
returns 45 mA
